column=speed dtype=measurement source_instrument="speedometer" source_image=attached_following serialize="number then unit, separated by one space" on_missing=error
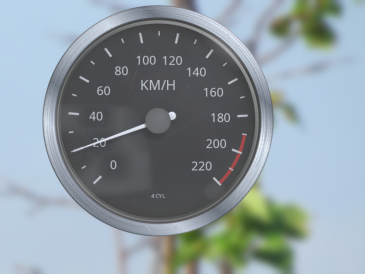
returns 20 km/h
